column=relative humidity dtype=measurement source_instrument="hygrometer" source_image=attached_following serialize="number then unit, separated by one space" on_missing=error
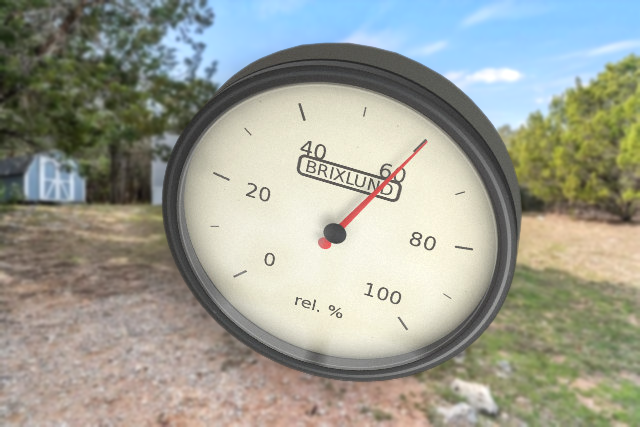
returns 60 %
